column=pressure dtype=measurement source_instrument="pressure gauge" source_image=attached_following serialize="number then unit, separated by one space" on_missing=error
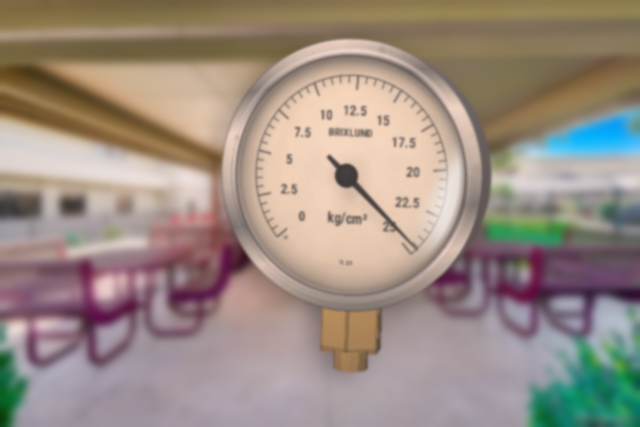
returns 24.5 kg/cm²
